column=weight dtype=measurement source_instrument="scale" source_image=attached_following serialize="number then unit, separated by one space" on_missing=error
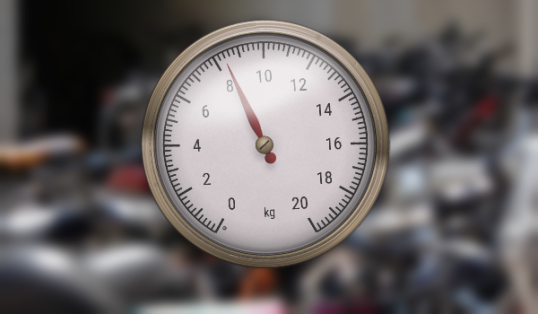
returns 8.4 kg
